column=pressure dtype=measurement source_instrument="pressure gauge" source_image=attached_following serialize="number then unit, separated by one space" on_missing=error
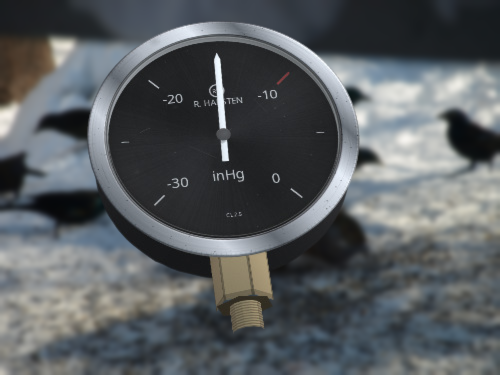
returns -15 inHg
